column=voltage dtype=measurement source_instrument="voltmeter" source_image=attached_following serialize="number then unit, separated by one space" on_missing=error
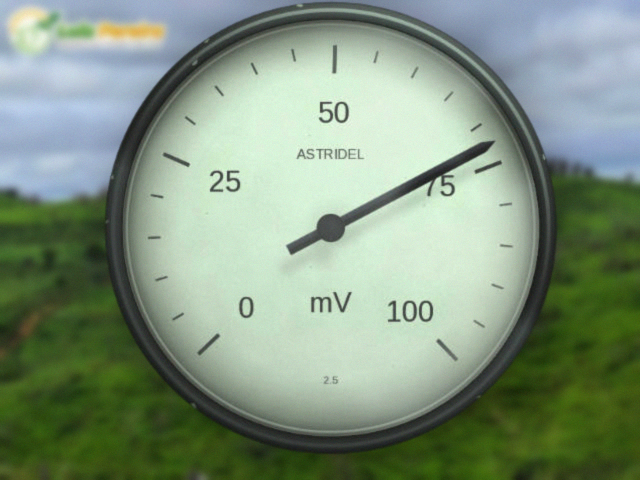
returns 72.5 mV
